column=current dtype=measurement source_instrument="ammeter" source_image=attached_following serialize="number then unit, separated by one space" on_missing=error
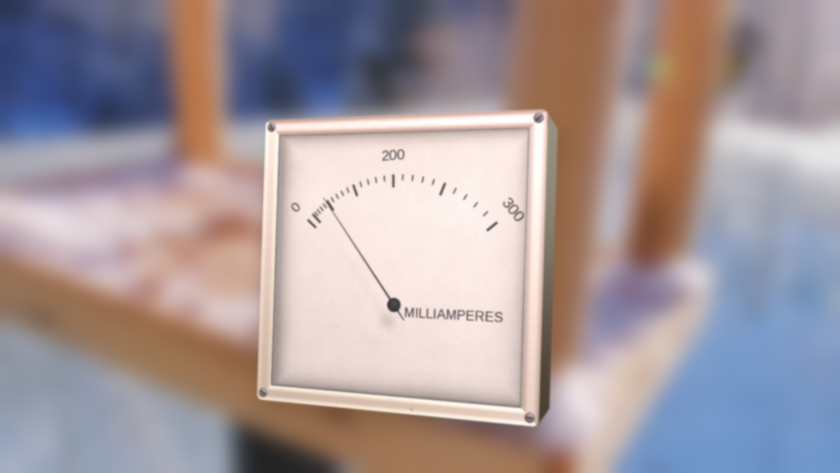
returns 100 mA
